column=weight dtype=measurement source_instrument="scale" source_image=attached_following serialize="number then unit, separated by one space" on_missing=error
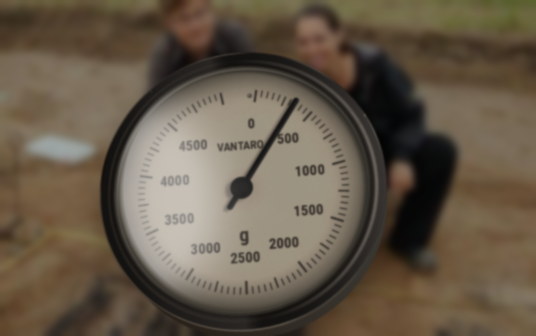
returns 350 g
